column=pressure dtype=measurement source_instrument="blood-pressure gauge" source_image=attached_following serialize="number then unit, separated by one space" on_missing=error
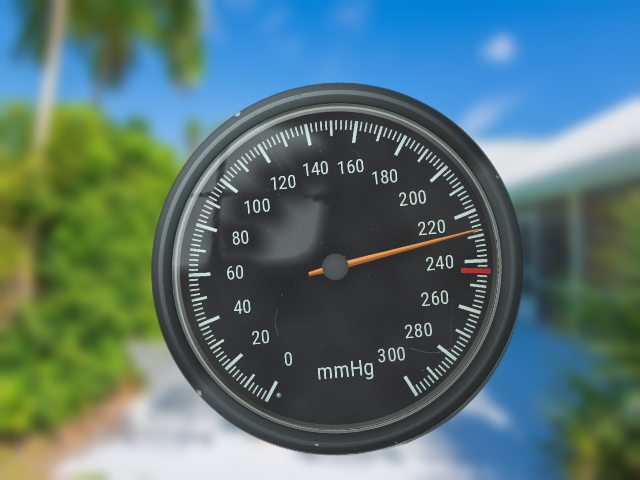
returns 228 mmHg
